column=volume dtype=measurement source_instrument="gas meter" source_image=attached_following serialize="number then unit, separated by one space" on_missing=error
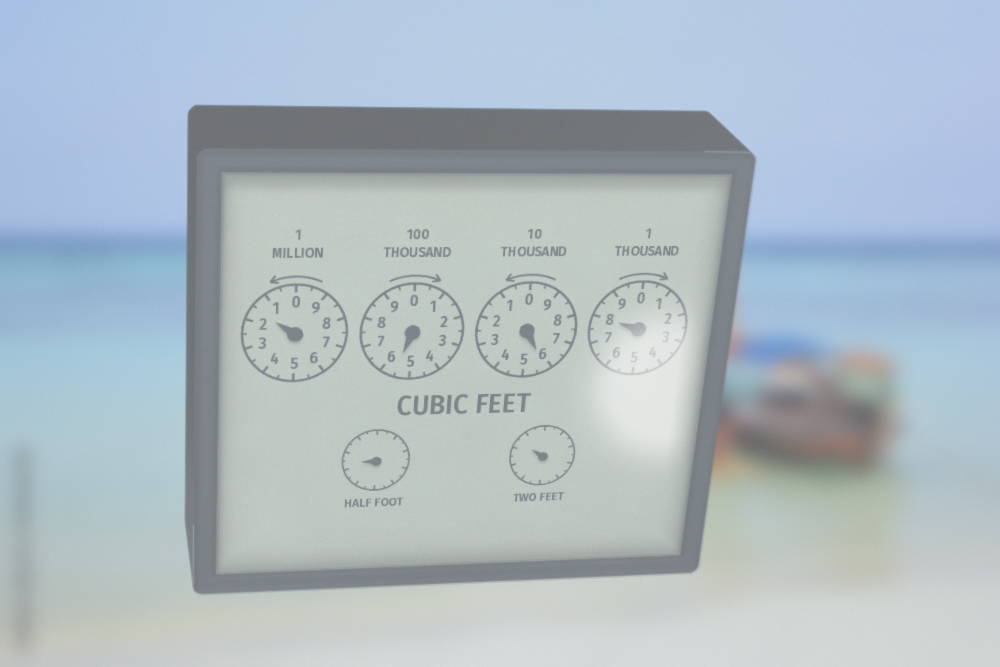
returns 155800 ft³
